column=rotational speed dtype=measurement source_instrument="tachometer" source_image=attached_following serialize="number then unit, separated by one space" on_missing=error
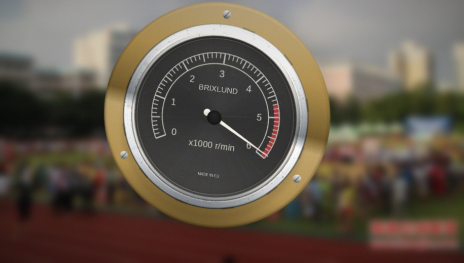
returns 5900 rpm
